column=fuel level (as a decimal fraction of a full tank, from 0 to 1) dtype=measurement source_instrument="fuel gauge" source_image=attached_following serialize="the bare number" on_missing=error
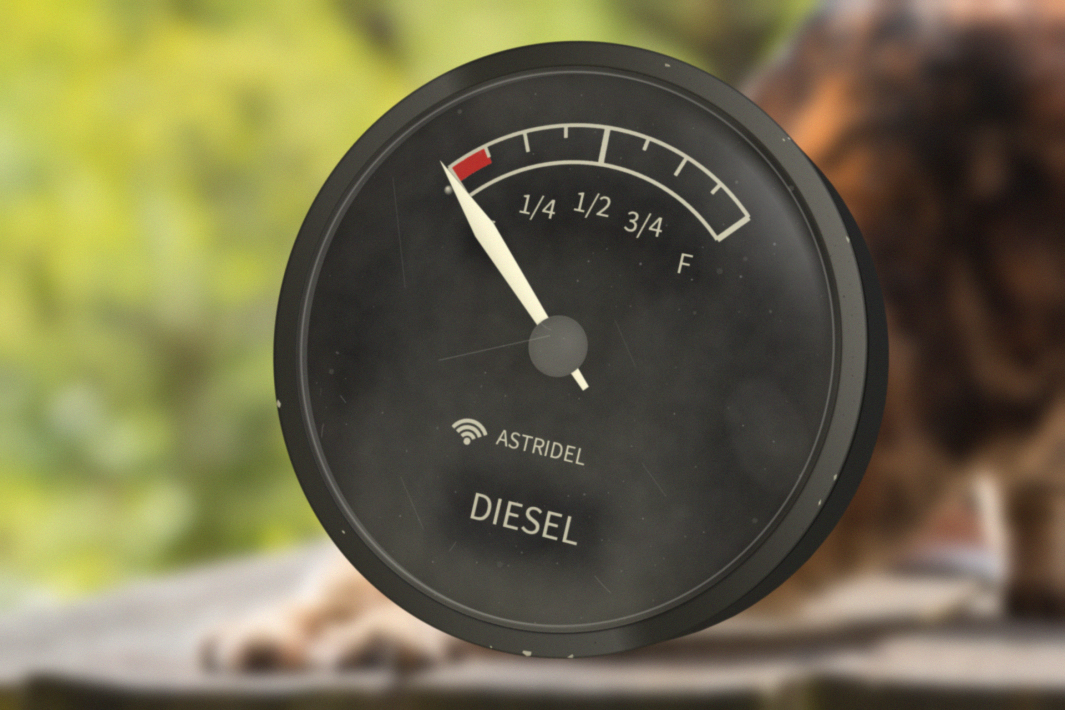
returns 0
